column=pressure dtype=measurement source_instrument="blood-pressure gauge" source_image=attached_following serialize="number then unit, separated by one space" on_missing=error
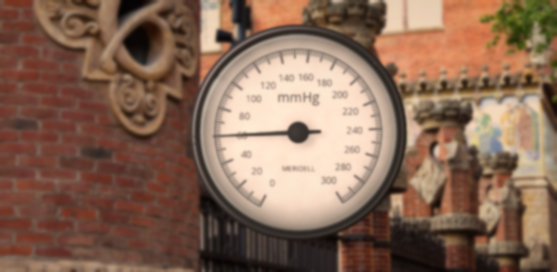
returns 60 mmHg
